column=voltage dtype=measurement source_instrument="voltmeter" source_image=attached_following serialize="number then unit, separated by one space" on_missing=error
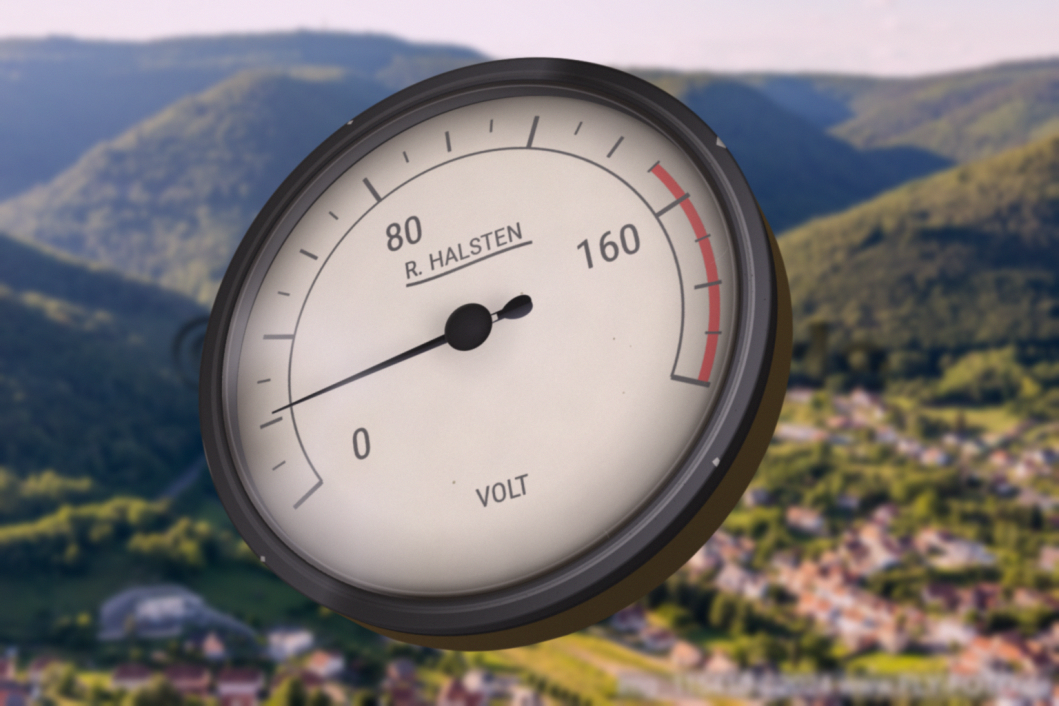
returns 20 V
